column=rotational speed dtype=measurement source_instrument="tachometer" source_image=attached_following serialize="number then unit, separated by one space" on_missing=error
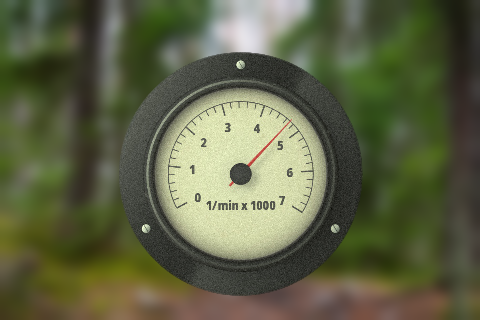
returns 4700 rpm
